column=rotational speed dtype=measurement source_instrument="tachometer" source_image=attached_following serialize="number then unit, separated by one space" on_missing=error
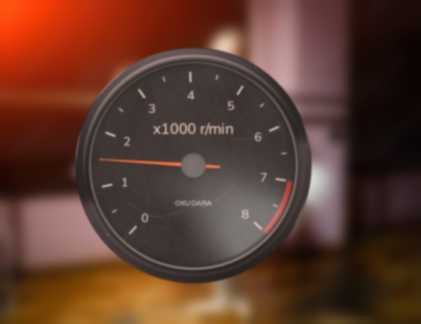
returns 1500 rpm
